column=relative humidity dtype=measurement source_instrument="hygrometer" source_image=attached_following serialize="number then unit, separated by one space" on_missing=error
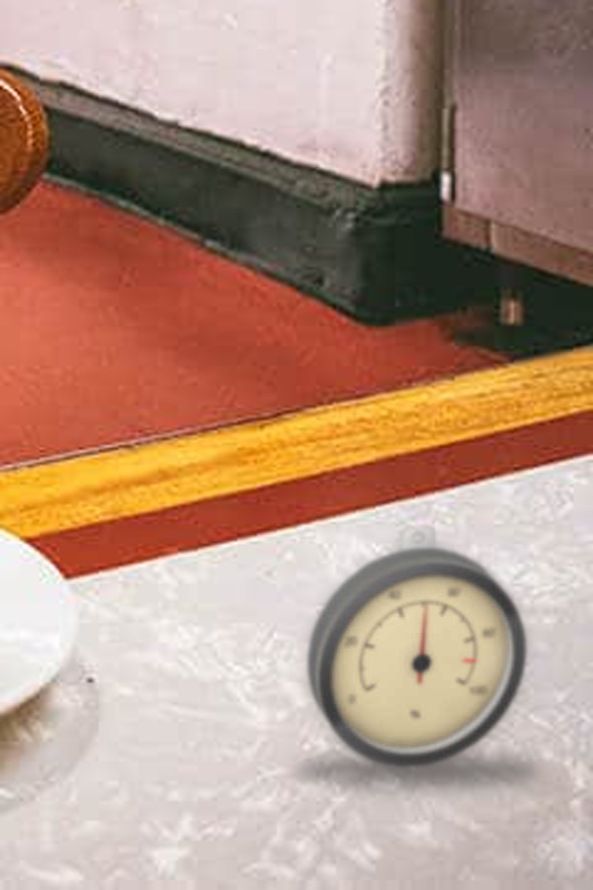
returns 50 %
